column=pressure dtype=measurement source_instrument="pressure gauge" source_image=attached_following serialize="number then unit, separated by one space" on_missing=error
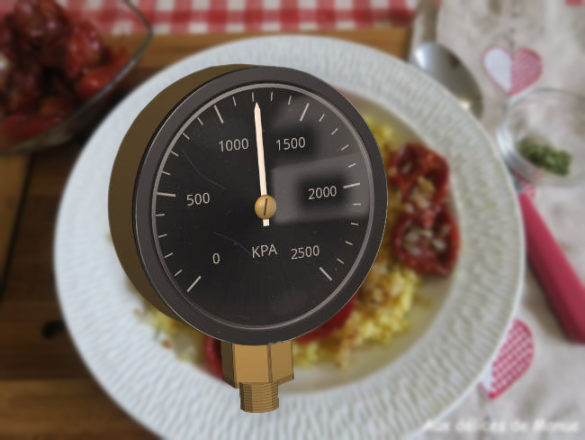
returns 1200 kPa
